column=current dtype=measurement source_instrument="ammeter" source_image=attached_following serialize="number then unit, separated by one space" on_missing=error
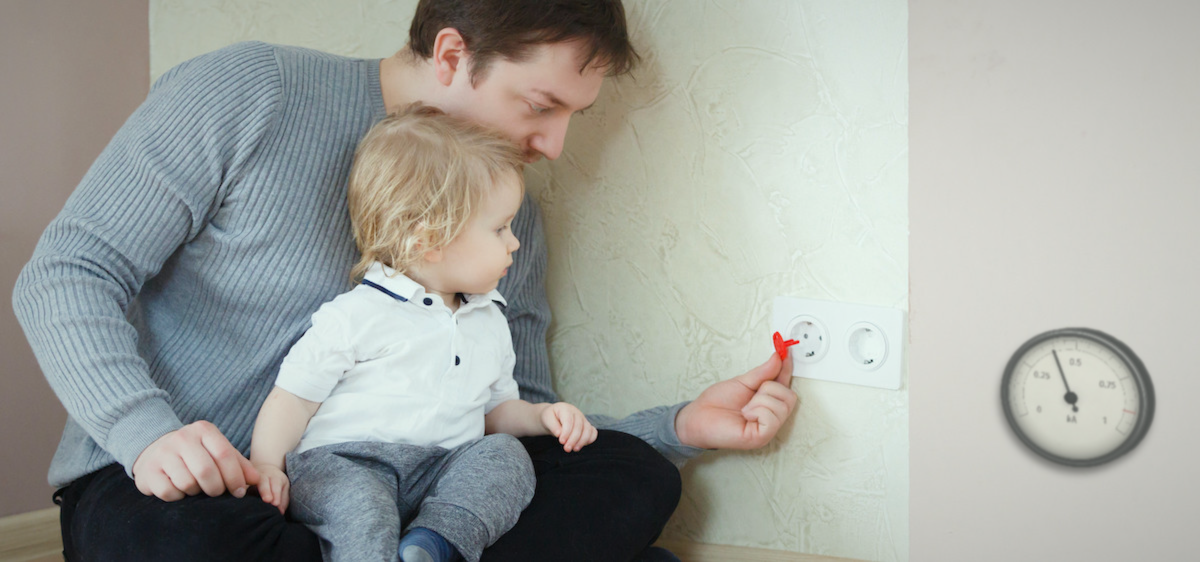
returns 0.4 kA
